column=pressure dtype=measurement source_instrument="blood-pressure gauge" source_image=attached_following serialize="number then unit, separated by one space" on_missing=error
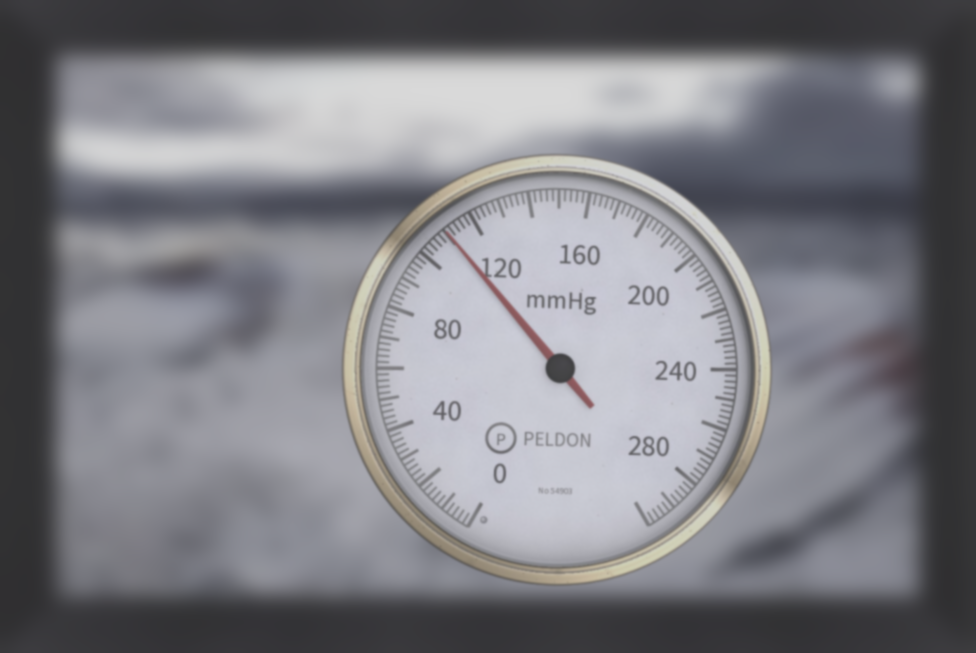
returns 110 mmHg
